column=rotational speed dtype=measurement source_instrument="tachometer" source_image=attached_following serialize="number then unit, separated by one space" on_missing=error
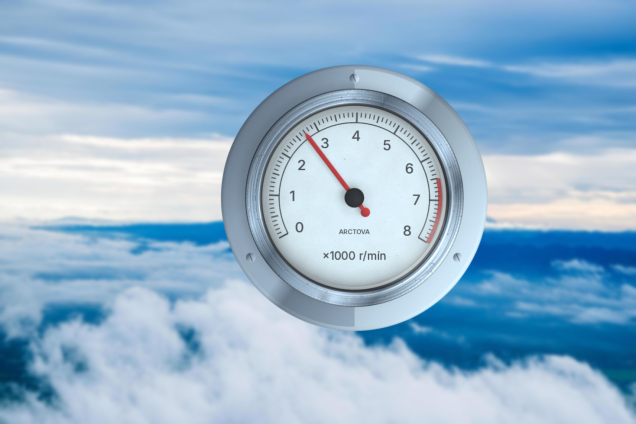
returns 2700 rpm
